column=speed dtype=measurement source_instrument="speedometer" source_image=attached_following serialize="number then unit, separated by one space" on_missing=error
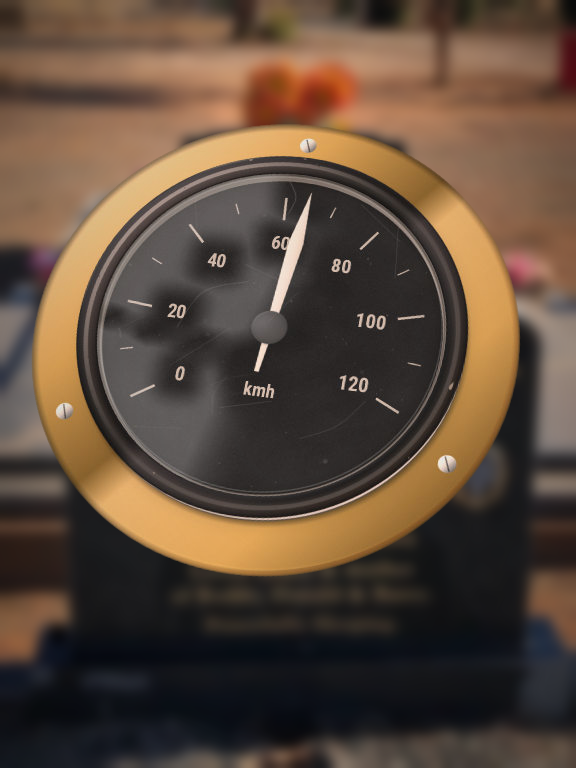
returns 65 km/h
